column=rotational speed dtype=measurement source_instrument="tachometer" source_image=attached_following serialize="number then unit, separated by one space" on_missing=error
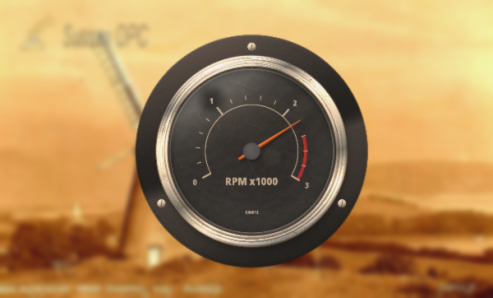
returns 2200 rpm
